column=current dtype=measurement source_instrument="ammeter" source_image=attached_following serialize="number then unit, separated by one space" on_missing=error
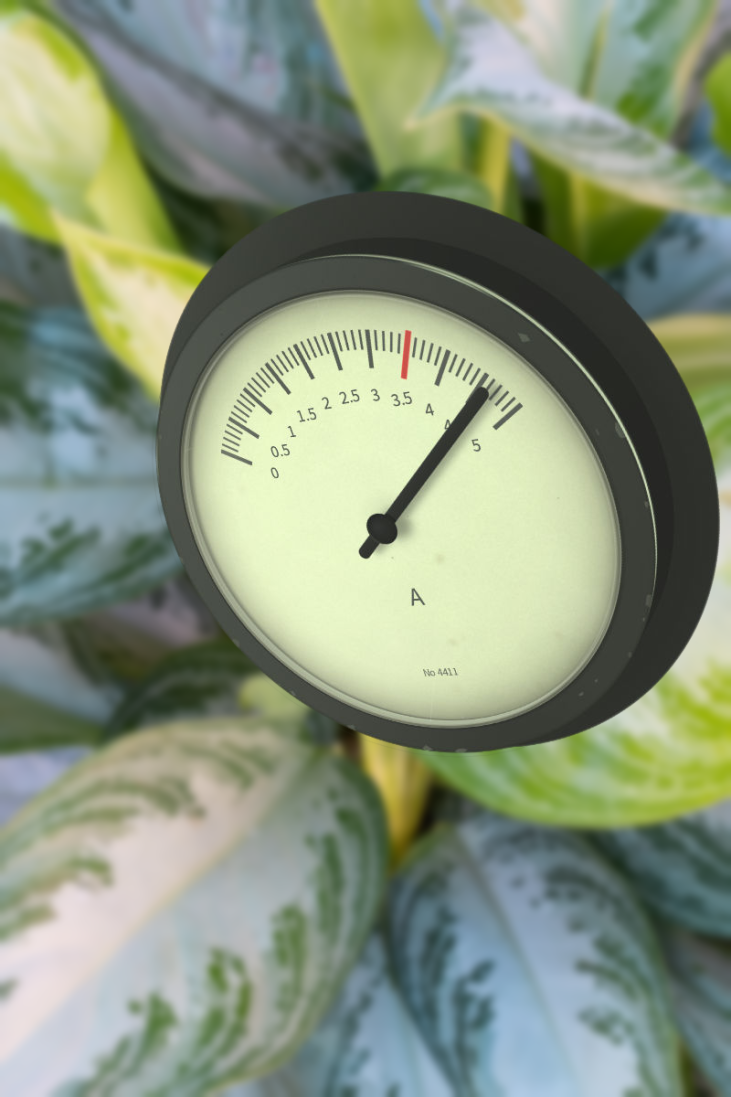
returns 4.6 A
